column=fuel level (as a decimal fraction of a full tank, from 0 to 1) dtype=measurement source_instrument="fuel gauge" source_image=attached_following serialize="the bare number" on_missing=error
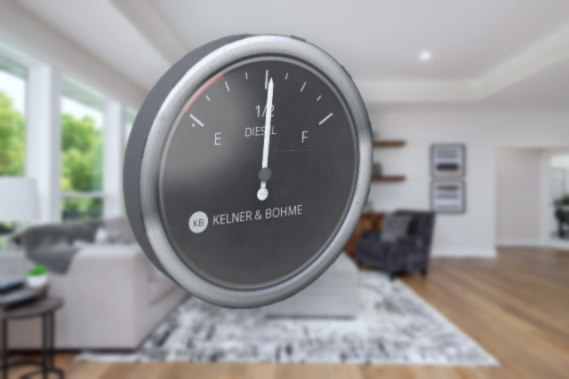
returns 0.5
